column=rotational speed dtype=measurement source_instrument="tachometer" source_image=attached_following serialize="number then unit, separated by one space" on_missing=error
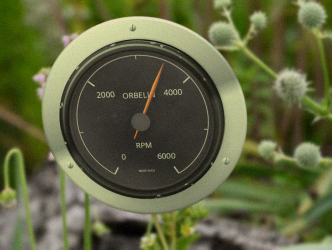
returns 3500 rpm
